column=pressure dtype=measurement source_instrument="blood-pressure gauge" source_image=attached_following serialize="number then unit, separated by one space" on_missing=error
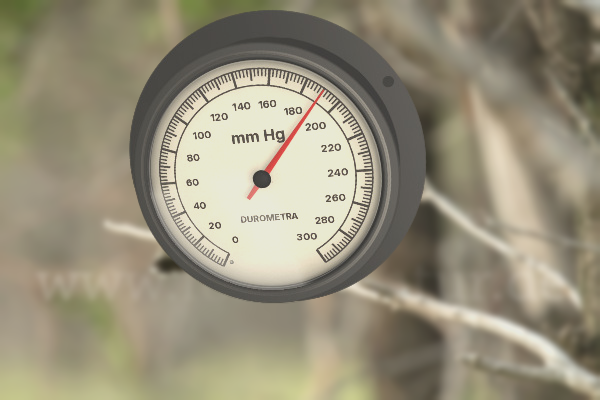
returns 190 mmHg
